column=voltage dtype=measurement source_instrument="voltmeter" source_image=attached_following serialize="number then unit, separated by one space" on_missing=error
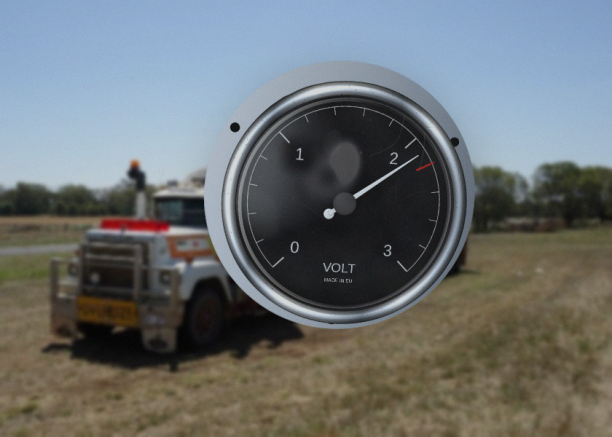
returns 2.1 V
